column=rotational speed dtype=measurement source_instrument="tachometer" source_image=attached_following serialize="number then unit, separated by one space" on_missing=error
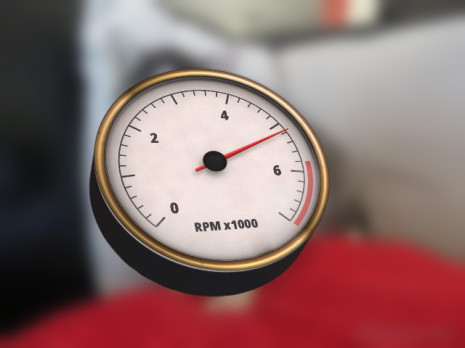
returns 5200 rpm
